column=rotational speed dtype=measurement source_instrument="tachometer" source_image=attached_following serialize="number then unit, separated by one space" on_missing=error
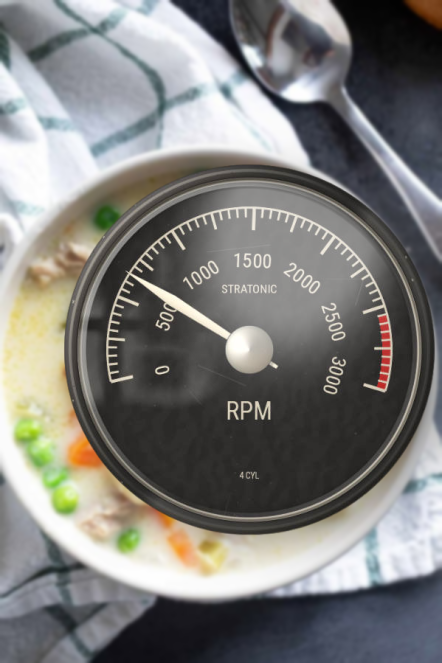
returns 650 rpm
